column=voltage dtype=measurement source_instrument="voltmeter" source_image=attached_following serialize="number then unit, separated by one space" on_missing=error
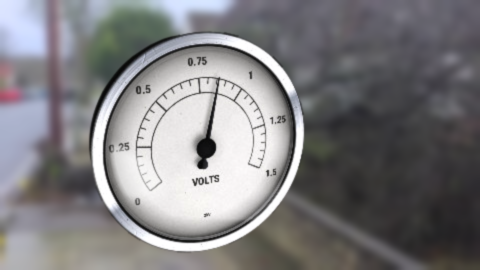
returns 0.85 V
